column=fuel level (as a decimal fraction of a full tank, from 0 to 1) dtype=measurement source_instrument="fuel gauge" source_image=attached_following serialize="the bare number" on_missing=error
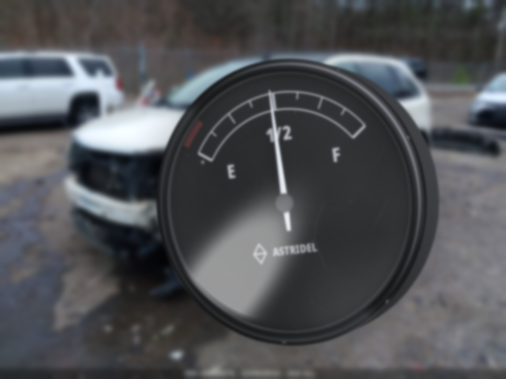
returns 0.5
